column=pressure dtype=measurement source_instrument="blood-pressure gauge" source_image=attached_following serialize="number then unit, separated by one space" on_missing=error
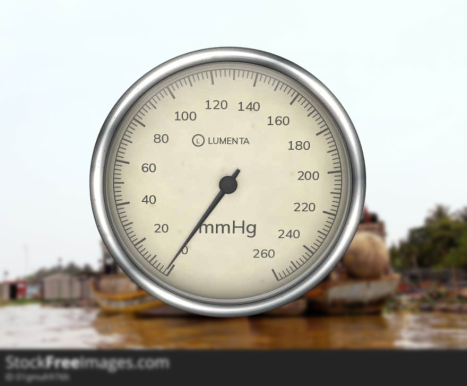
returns 2 mmHg
